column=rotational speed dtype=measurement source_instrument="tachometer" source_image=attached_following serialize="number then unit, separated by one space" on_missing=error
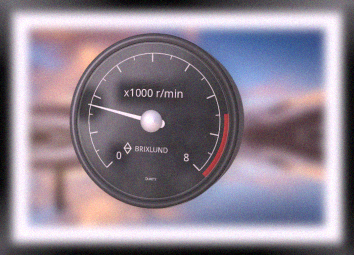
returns 1750 rpm
